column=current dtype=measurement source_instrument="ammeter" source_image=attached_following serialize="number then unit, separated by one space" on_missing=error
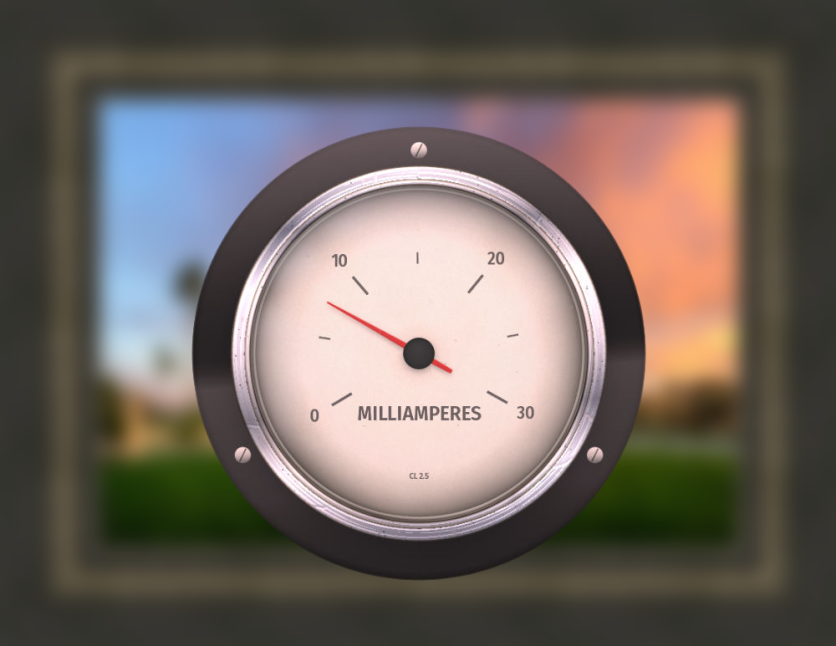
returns 7.5 mA
